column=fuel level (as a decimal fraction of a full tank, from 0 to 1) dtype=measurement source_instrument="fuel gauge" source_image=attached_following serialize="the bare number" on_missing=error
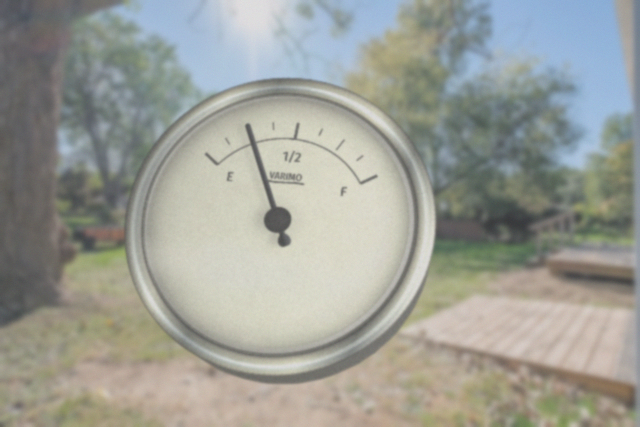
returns 0.25
